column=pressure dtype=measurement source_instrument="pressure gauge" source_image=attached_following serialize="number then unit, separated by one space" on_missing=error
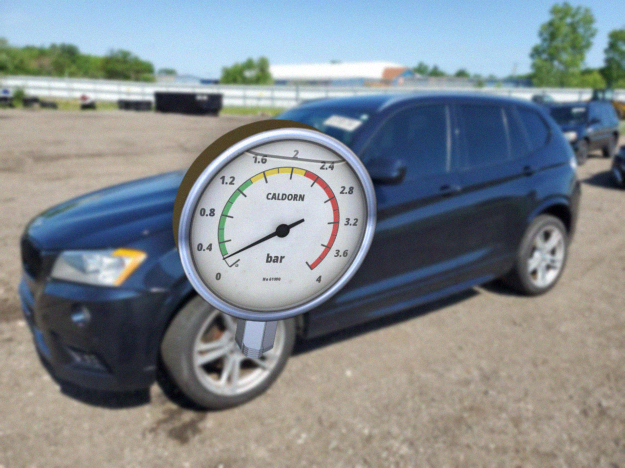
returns 0.2 bar
